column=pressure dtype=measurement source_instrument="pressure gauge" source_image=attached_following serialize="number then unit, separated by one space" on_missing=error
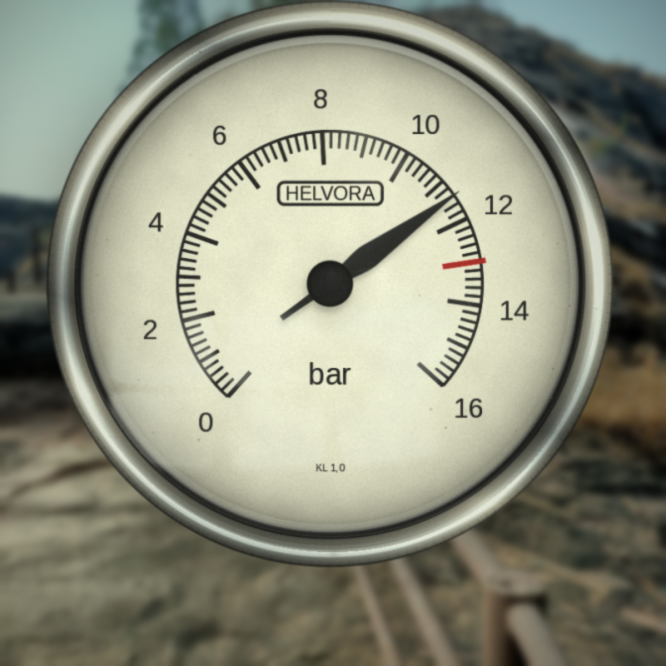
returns 11.4 bar
